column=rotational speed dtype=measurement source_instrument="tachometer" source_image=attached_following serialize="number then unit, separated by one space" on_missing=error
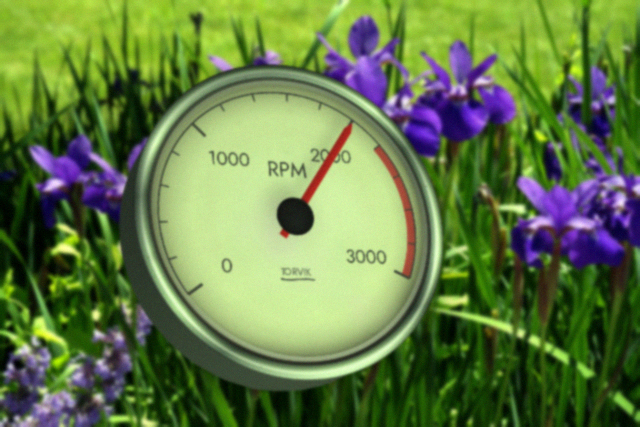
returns 2000 rpm
